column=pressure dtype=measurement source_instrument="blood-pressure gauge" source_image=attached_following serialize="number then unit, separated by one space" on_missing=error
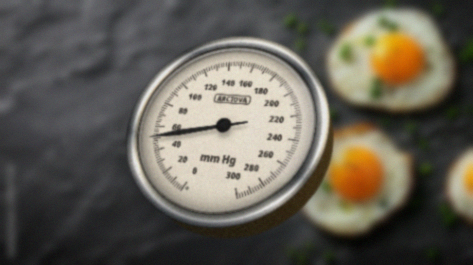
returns 50 mmHg
